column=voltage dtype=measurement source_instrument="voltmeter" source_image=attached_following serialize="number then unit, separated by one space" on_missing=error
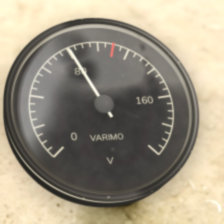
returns 80 V
